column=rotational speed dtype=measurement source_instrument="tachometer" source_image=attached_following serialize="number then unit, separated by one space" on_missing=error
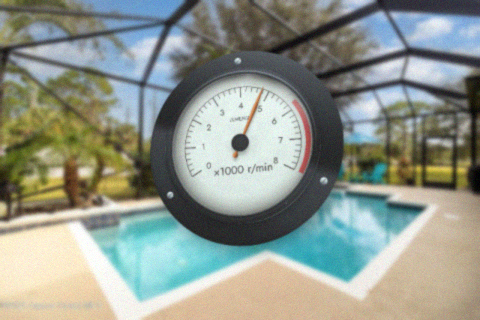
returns 4800 rpm
